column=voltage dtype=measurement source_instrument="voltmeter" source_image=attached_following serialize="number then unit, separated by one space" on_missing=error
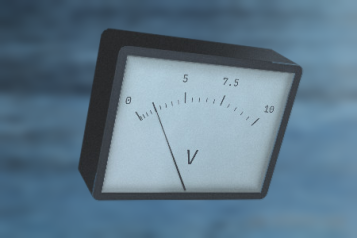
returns 2.5 V
